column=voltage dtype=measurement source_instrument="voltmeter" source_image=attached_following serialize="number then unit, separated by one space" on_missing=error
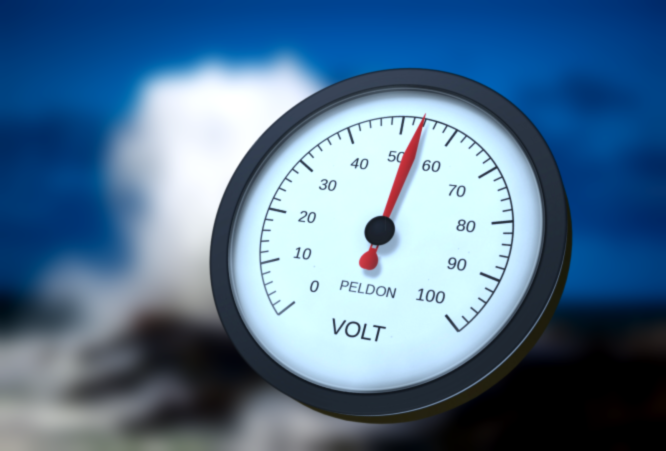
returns 54 V
